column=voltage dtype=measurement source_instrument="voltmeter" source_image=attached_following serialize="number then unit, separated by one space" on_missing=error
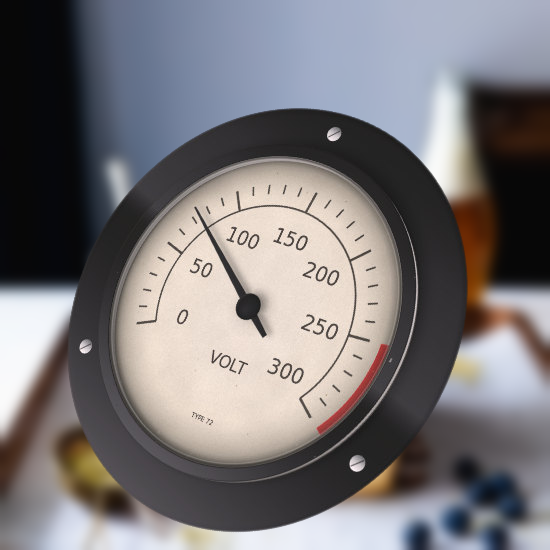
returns 75 V
